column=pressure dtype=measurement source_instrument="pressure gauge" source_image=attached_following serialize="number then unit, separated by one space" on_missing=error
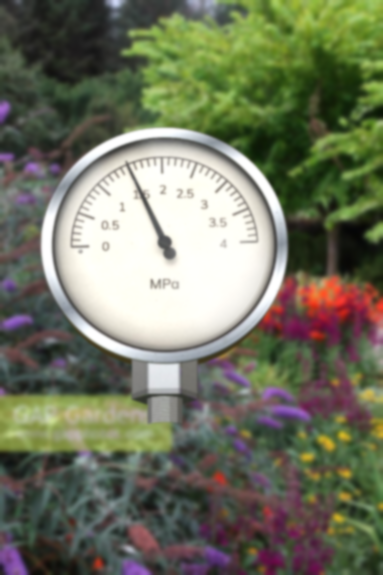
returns 1.5 MPa
